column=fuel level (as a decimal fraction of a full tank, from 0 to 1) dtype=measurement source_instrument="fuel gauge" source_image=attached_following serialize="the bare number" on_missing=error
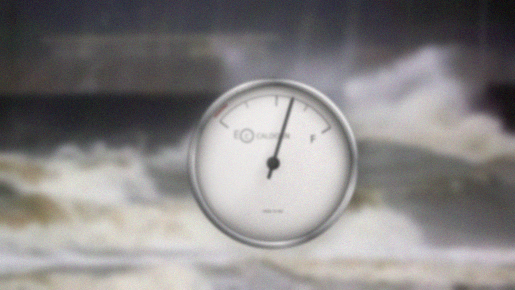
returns 0.625
